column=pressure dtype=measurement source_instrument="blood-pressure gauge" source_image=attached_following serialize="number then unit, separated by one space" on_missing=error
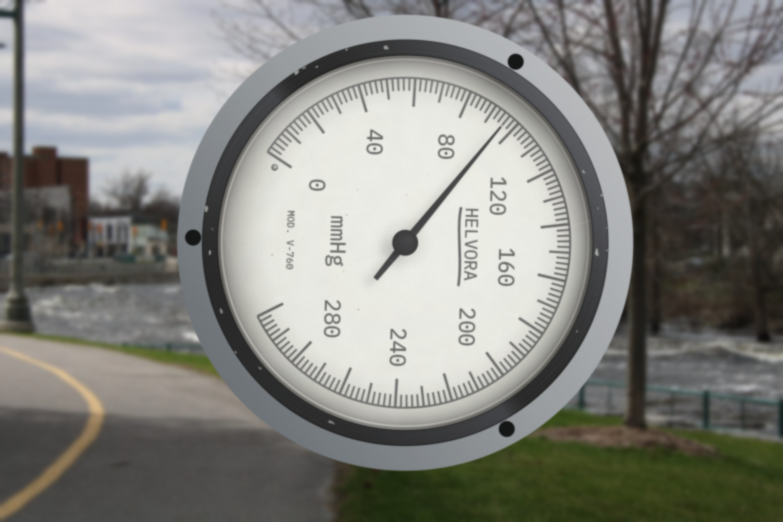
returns 96 mmHg
